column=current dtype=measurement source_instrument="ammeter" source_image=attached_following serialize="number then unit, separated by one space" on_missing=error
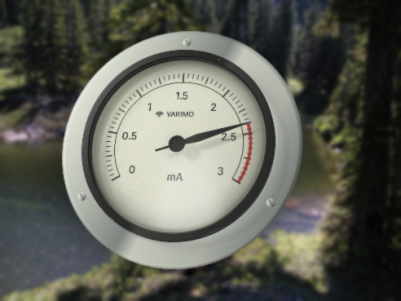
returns 2.4 mA
